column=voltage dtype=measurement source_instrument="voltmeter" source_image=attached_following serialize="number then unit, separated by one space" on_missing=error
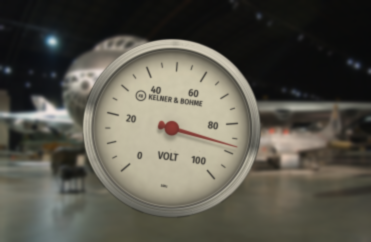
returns 87.5 V
